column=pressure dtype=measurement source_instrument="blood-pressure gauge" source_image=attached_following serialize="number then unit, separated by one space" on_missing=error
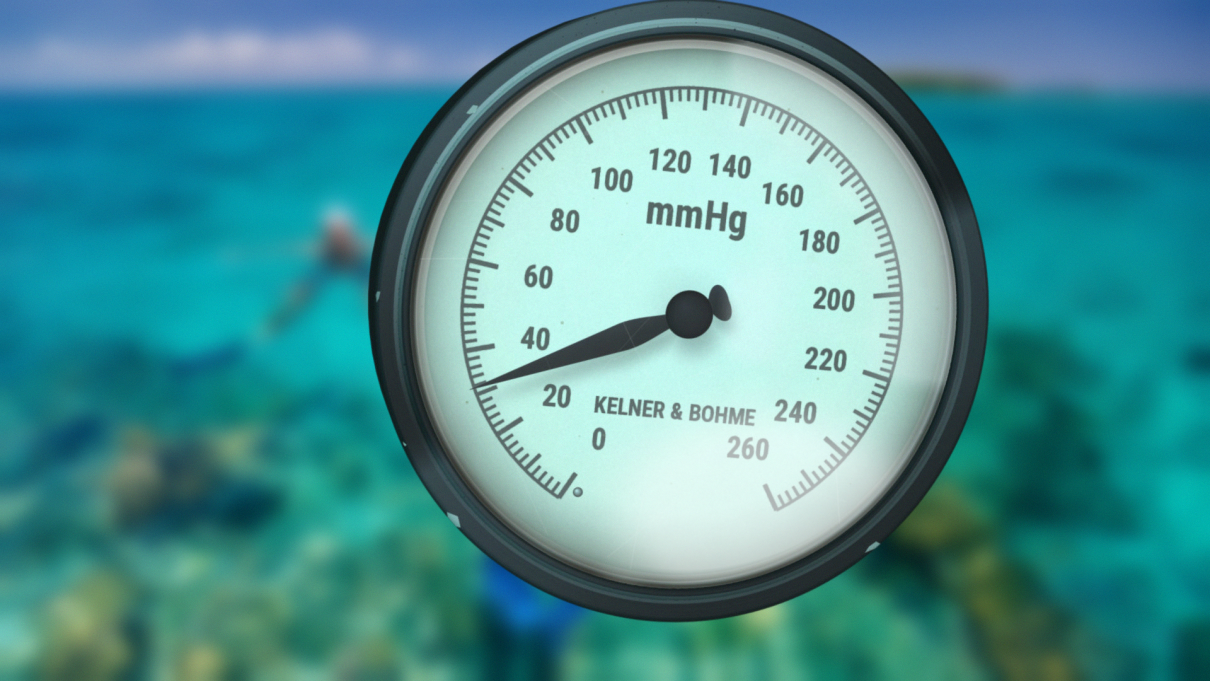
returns 32 mmHg
